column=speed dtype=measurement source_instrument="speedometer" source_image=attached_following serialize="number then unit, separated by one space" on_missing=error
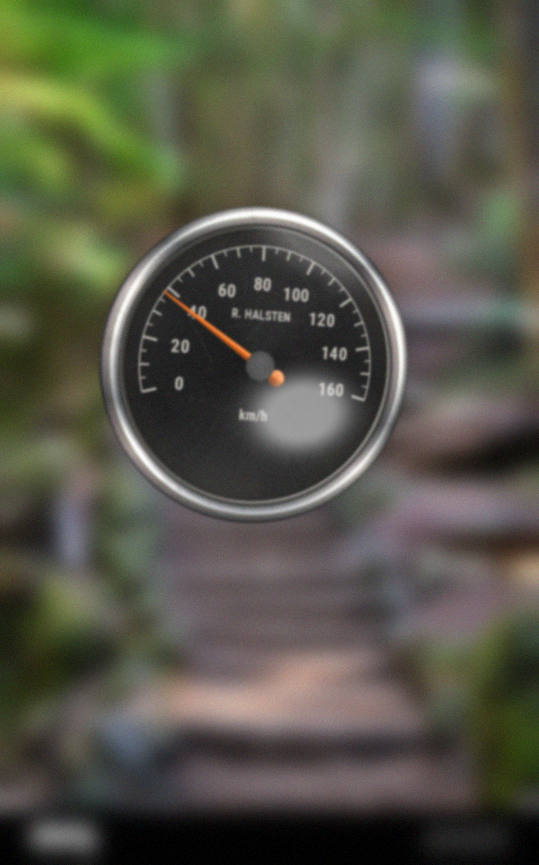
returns 37.5 km/h
